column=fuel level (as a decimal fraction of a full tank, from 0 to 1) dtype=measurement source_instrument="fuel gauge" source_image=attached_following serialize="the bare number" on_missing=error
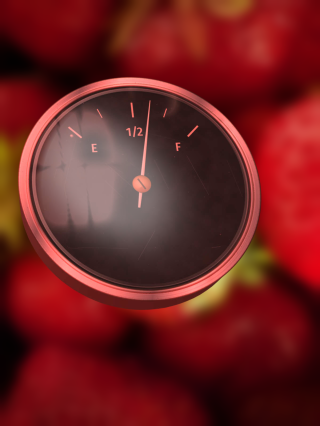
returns 0.625
